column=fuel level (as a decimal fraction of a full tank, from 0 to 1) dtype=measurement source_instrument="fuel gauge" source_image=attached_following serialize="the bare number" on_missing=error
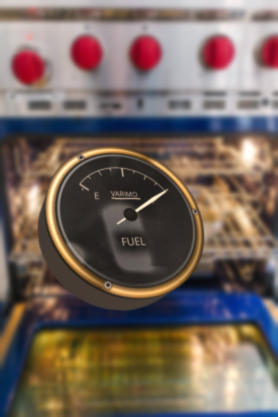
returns 1
